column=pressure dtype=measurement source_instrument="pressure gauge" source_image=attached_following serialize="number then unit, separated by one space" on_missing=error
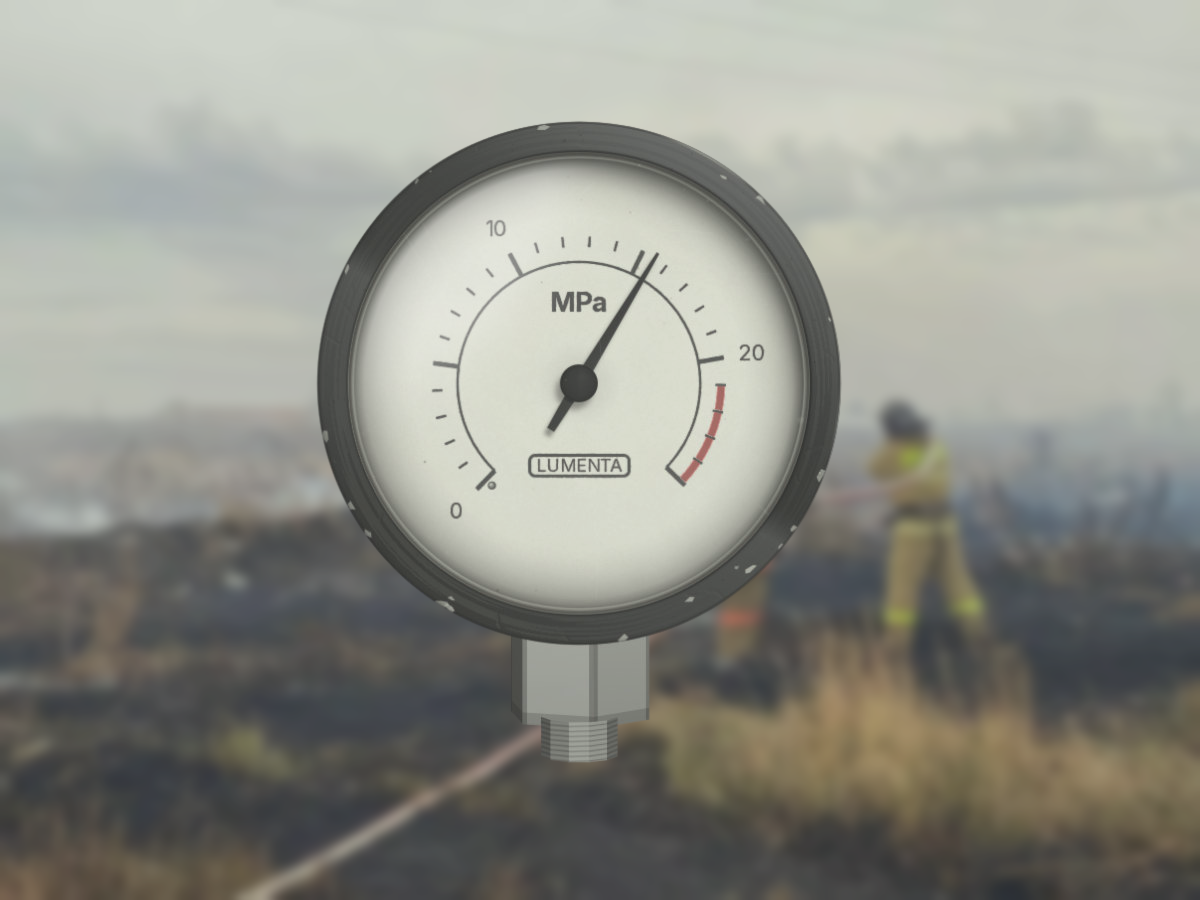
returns 15.5 MPa
